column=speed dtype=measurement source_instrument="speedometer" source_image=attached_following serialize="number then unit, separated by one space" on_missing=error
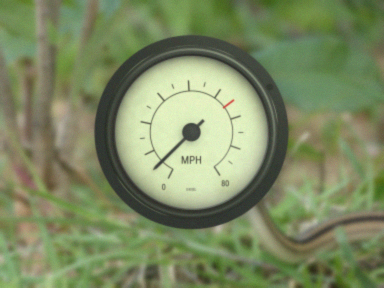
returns 5 mph
